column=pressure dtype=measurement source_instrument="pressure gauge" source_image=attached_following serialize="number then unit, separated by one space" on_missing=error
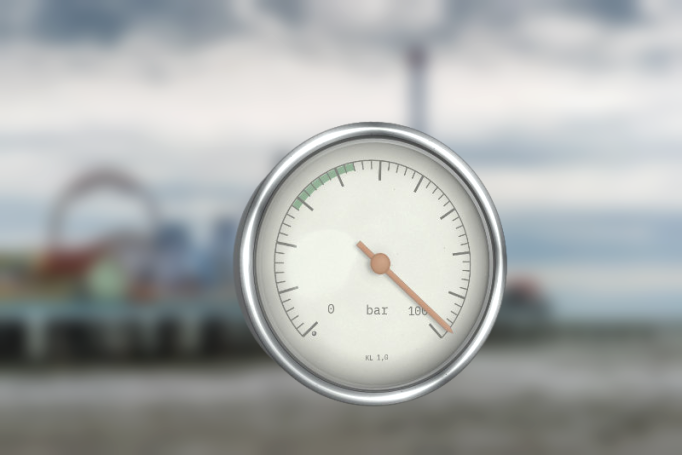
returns 98 bar
